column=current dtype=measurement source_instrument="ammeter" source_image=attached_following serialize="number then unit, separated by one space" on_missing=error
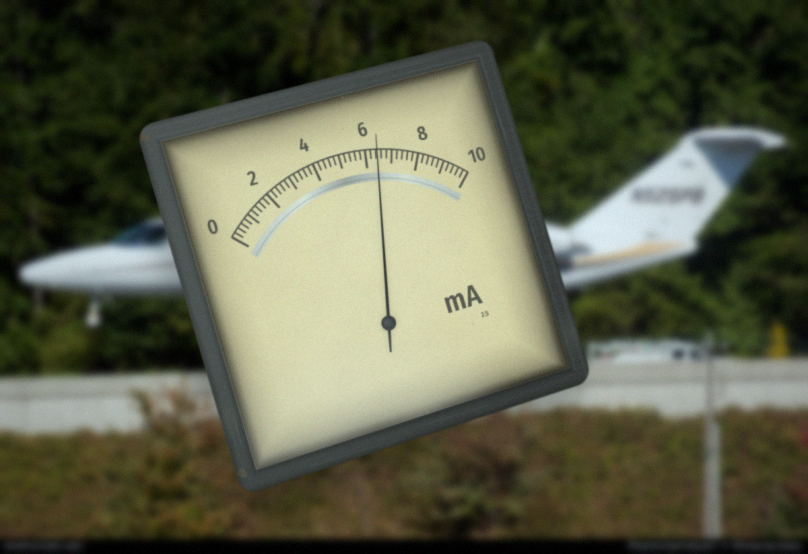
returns 6.4 mA
